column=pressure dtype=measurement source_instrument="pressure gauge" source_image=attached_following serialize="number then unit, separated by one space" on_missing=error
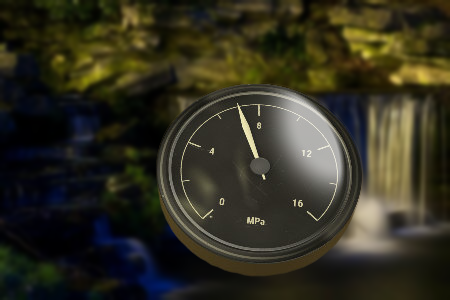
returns 7 MPa
